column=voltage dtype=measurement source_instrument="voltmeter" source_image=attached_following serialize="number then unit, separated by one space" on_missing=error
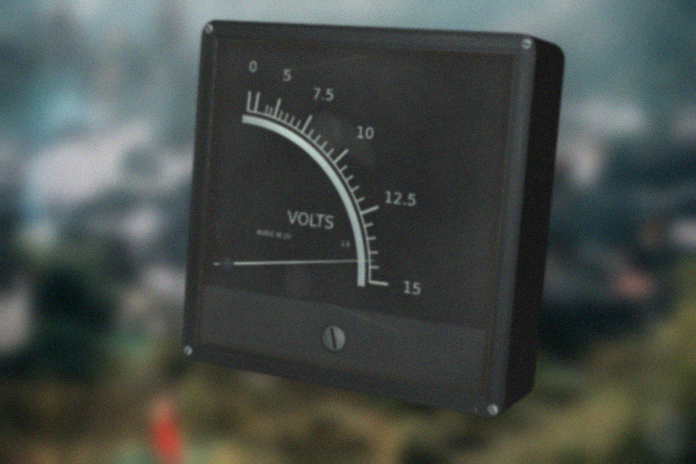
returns 14.25 V
